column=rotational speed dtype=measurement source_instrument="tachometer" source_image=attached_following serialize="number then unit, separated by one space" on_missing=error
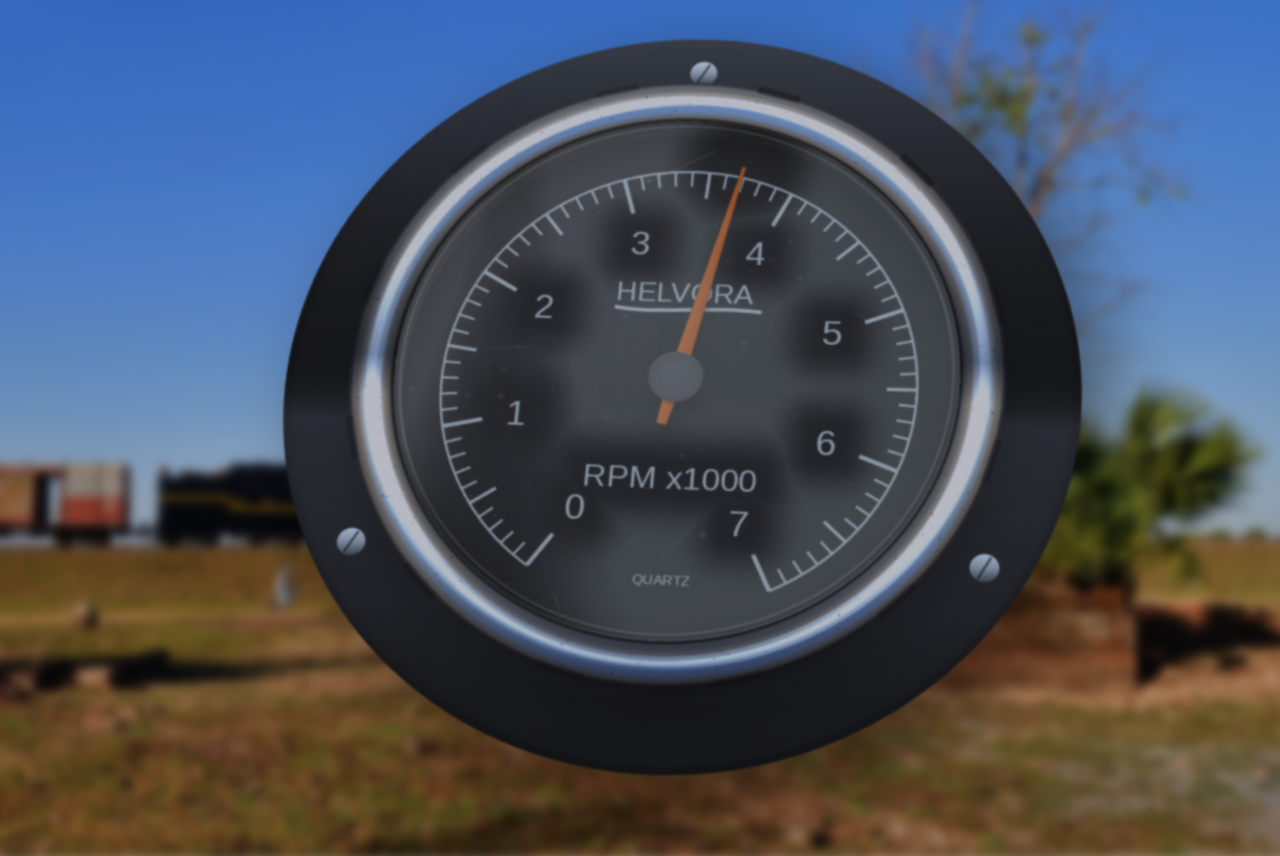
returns 3700 rpm
